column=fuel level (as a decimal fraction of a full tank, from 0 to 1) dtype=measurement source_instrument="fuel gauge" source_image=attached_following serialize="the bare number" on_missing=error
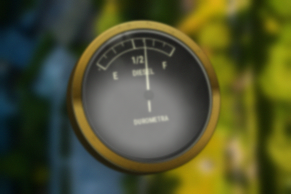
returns 0.625
